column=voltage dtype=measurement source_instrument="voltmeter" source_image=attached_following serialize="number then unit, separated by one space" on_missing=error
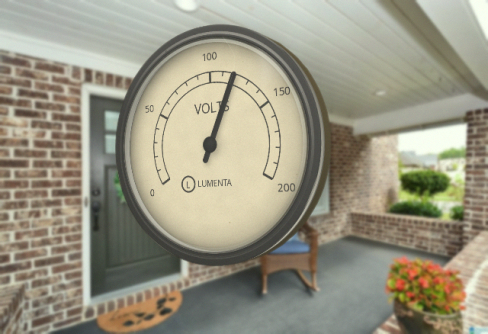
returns 120 V
